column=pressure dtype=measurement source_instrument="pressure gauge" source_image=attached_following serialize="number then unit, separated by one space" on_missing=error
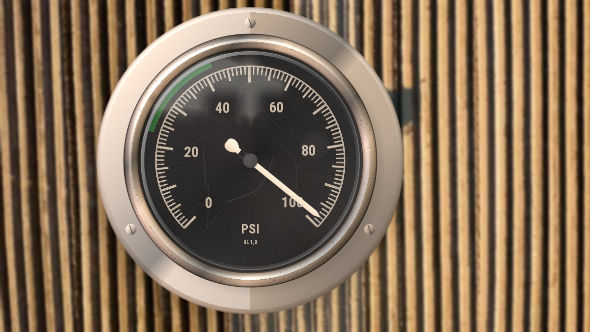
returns 98 psi
